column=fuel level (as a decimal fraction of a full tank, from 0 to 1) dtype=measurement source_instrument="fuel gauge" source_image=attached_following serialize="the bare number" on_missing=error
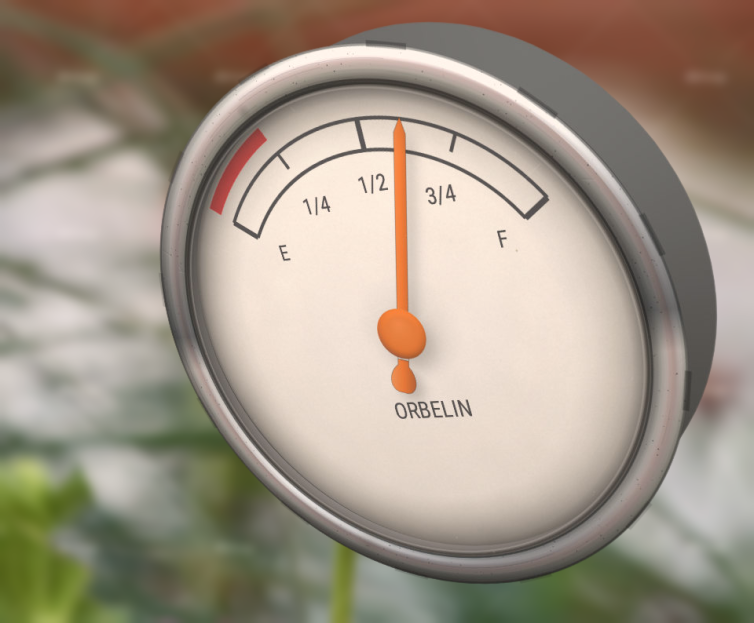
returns 0.625
